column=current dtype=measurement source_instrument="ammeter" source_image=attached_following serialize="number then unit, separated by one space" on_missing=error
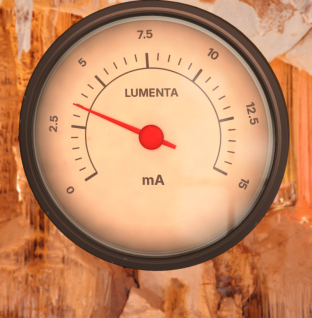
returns 3.5 mA
